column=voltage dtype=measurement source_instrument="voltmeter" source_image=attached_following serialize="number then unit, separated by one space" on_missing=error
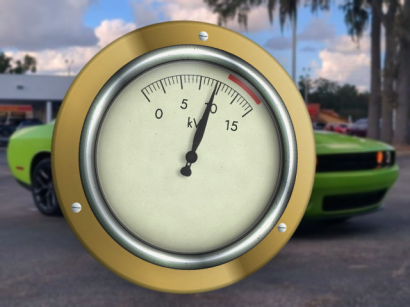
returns 9.5 kV
